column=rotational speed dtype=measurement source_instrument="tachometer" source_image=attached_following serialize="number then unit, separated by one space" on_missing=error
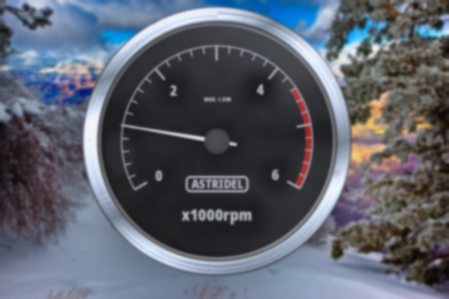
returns 1000 rpm
